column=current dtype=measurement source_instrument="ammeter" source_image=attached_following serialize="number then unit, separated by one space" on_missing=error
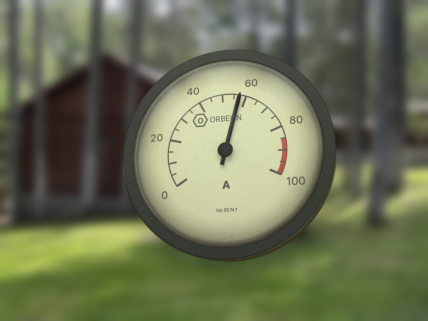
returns 57.5 A
